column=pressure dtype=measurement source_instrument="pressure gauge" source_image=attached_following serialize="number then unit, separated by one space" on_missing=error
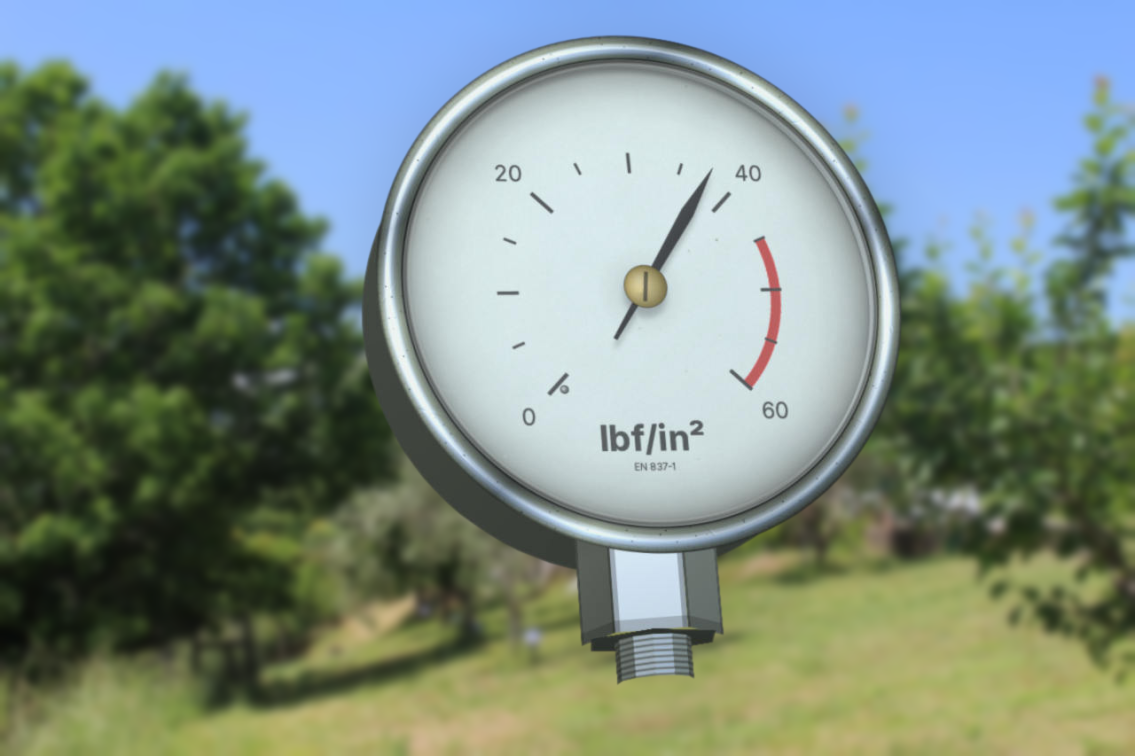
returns 37.5 psi
